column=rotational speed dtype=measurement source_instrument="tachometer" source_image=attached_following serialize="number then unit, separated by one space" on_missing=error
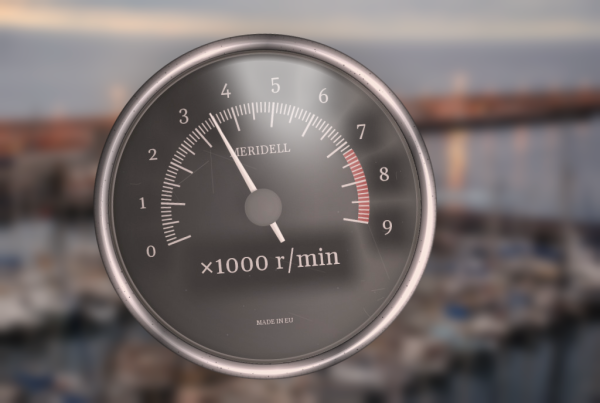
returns 3500 rpm
